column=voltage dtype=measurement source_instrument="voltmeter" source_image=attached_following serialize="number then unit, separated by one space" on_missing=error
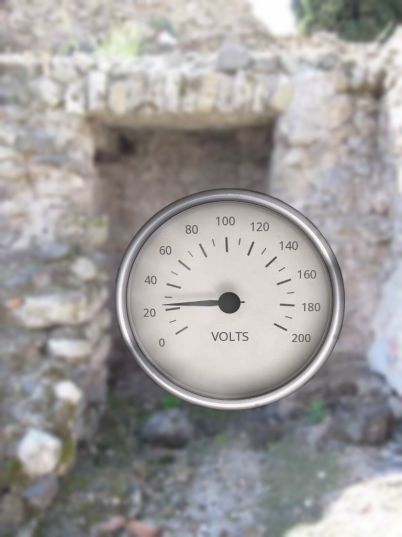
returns 25 V
